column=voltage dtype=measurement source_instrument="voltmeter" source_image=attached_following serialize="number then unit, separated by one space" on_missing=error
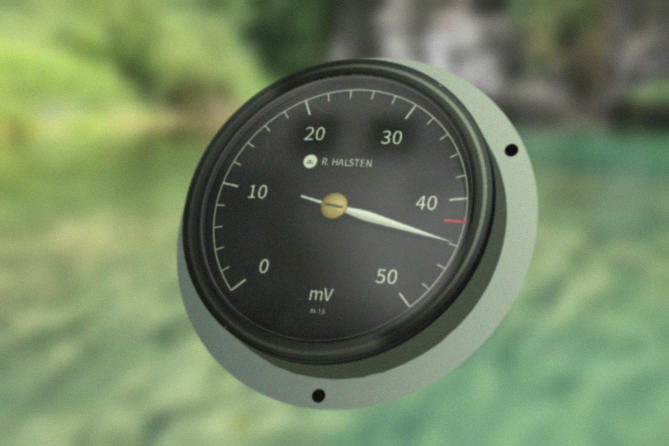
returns 44 mV
